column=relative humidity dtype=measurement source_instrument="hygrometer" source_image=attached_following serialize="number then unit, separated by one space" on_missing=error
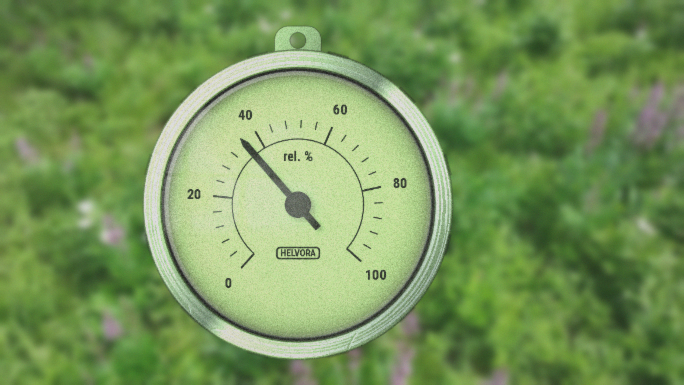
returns 36 %
